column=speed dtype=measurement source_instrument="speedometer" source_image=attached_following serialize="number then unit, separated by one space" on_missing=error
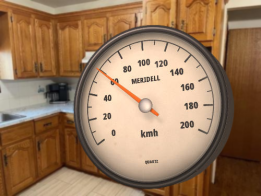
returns 60 km/h
